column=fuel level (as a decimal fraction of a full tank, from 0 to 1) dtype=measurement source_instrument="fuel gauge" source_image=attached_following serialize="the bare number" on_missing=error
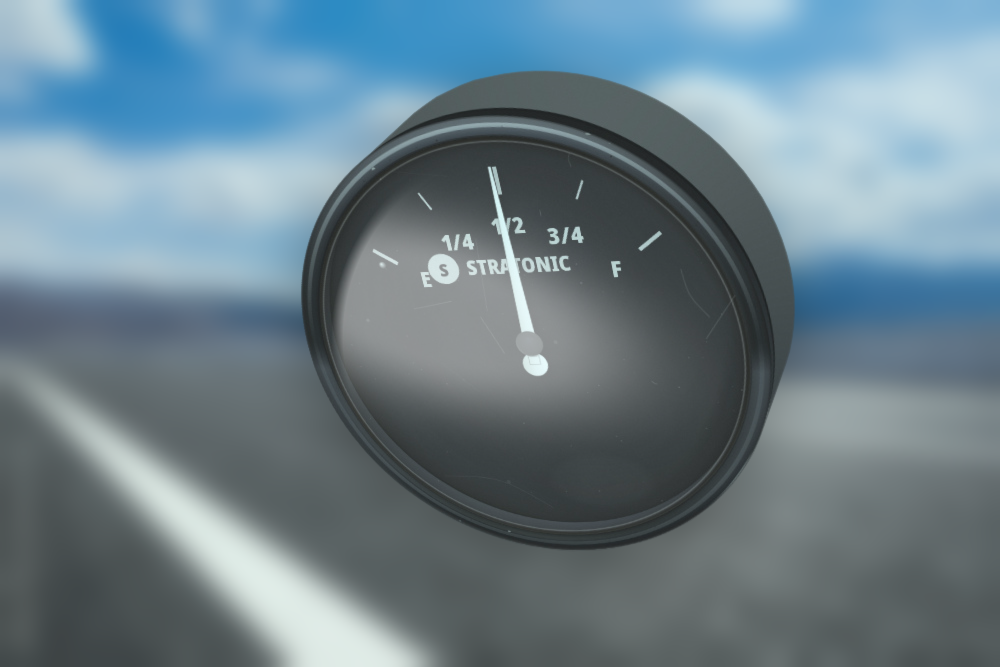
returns 0.5
